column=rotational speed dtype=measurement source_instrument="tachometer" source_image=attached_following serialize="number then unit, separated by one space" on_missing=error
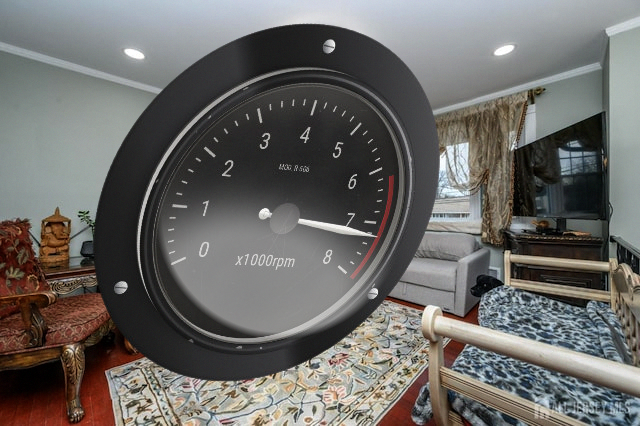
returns 7200 rpm
